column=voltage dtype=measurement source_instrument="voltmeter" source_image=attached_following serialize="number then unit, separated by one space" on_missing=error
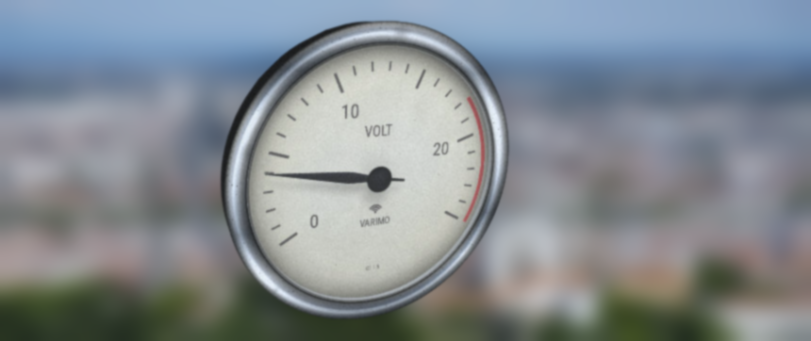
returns 4 V
